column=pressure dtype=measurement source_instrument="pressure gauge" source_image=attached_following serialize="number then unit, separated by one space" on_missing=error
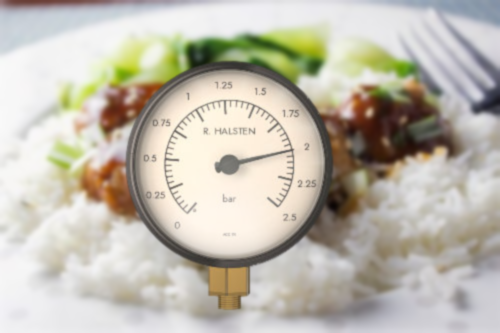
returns 2 bar
